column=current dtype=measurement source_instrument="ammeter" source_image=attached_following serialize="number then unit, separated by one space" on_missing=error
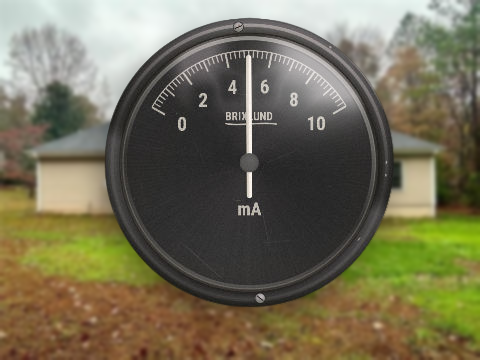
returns 5 mA
